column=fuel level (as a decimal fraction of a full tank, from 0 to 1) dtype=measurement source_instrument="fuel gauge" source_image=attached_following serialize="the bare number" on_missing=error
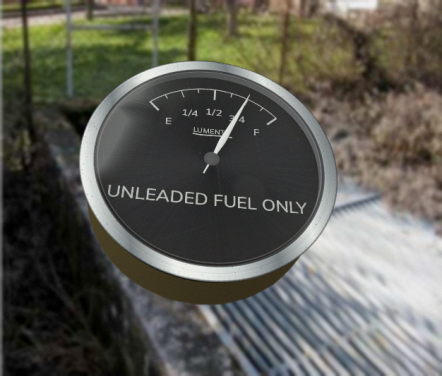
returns 0.75
